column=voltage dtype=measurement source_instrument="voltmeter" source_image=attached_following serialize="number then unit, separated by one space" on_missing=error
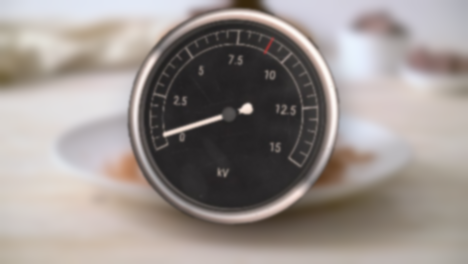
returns 0.5 kV
